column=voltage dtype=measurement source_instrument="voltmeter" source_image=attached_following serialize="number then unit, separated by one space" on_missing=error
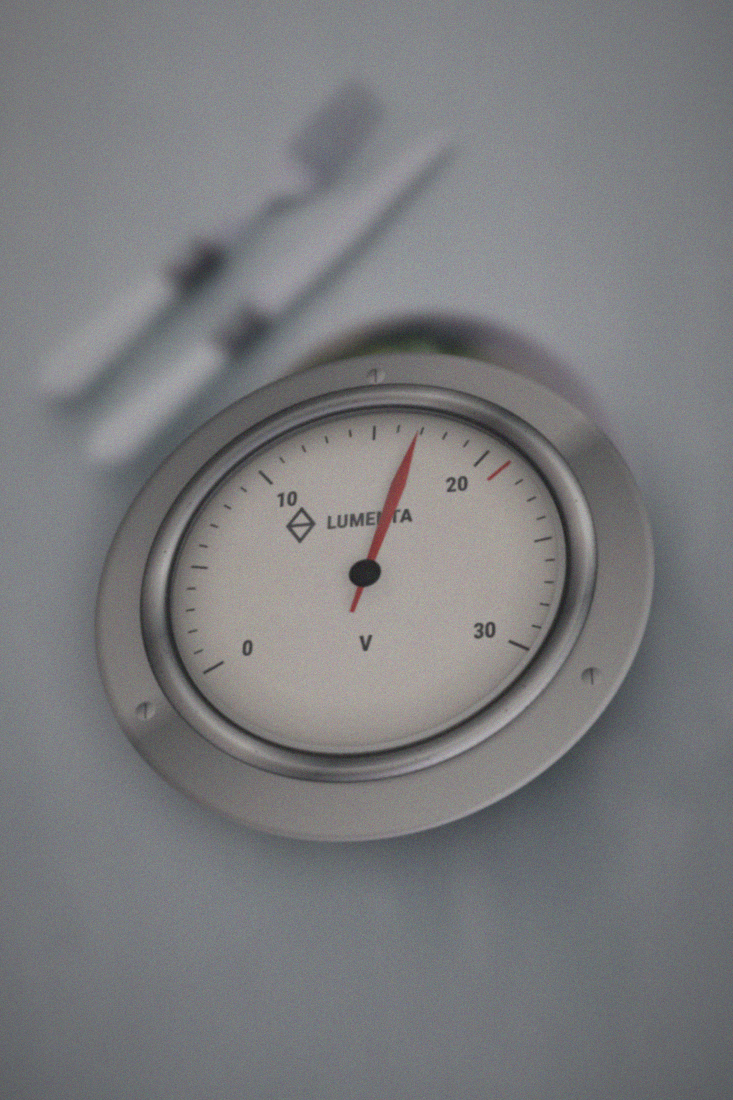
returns 17 V
